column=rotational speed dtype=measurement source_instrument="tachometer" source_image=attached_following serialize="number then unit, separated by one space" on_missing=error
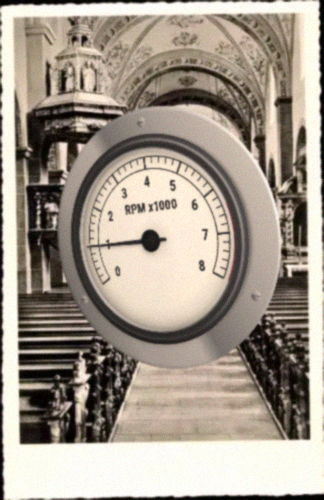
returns 1000 rpm
